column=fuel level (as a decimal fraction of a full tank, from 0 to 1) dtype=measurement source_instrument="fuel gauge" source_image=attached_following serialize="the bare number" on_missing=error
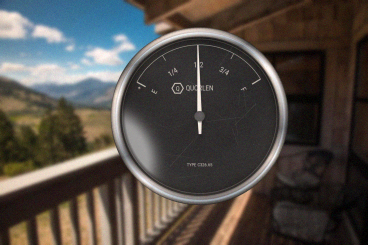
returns 0.5
